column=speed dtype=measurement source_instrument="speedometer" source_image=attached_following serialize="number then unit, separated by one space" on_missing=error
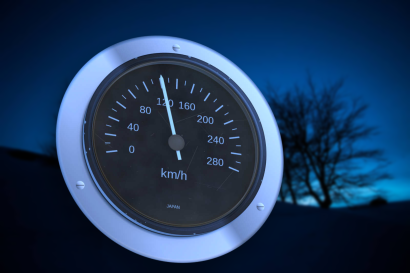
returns 120 km/h
